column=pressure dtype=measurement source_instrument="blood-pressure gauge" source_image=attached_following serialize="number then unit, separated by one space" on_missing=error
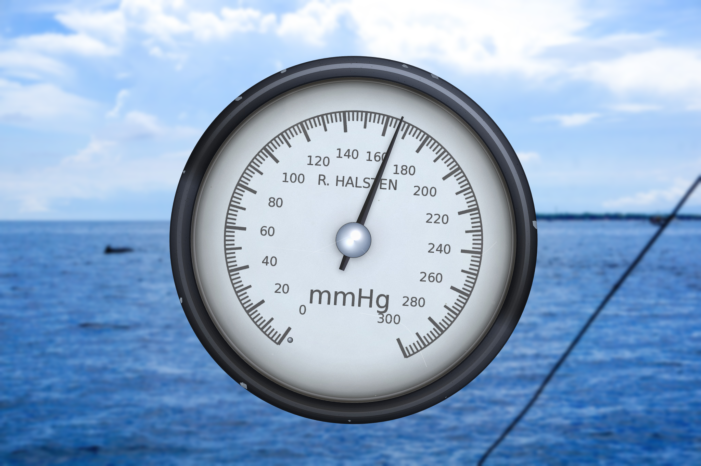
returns 166 mmHg
